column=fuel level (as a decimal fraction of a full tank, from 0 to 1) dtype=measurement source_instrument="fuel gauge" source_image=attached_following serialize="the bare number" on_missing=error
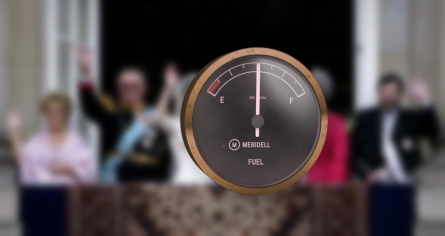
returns 0.5
